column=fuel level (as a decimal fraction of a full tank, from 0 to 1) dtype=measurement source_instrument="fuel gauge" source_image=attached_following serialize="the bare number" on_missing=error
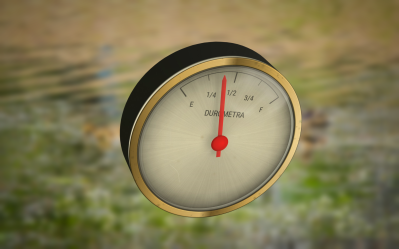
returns 0.375
